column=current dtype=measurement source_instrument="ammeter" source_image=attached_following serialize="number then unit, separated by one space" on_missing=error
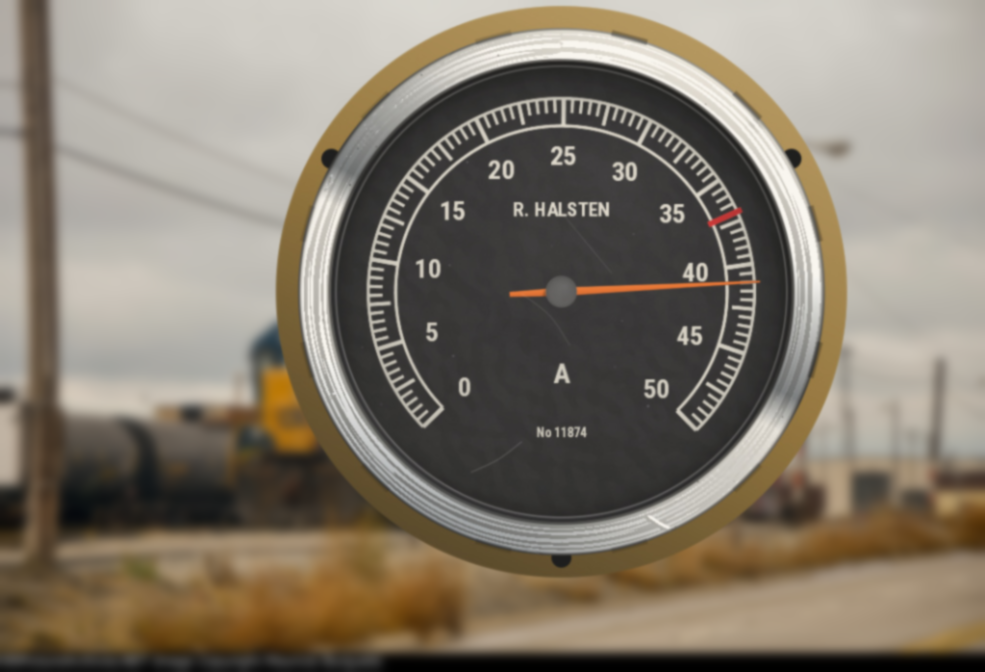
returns 41 A
